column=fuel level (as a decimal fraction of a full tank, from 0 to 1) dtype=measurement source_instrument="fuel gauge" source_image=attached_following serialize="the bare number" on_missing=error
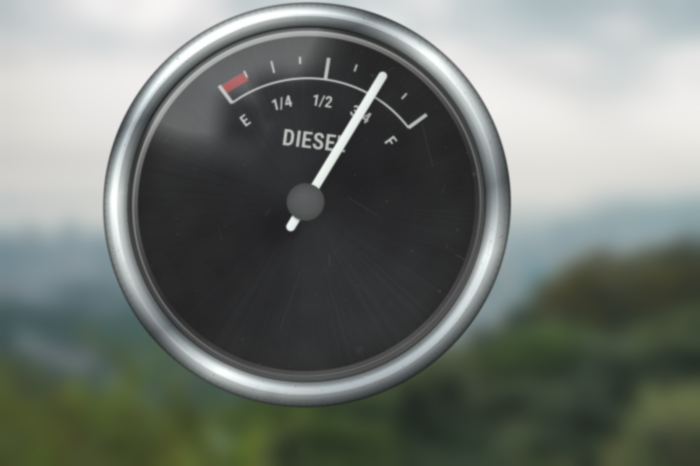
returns 0.75
